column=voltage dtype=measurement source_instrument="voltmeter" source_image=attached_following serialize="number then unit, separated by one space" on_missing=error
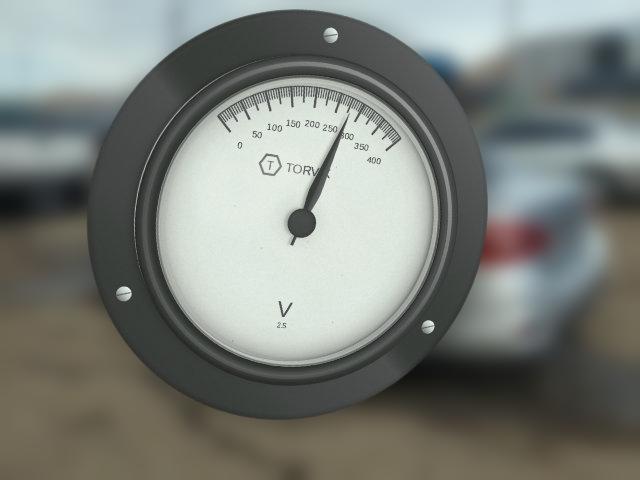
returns 275 V
